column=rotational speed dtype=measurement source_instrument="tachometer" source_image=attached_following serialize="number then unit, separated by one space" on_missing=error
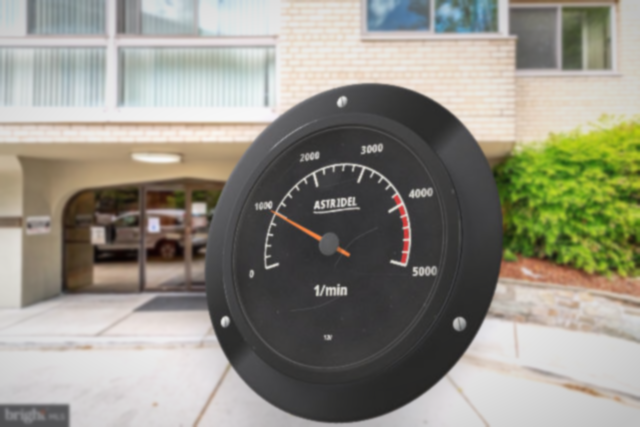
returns 1000 rpm
